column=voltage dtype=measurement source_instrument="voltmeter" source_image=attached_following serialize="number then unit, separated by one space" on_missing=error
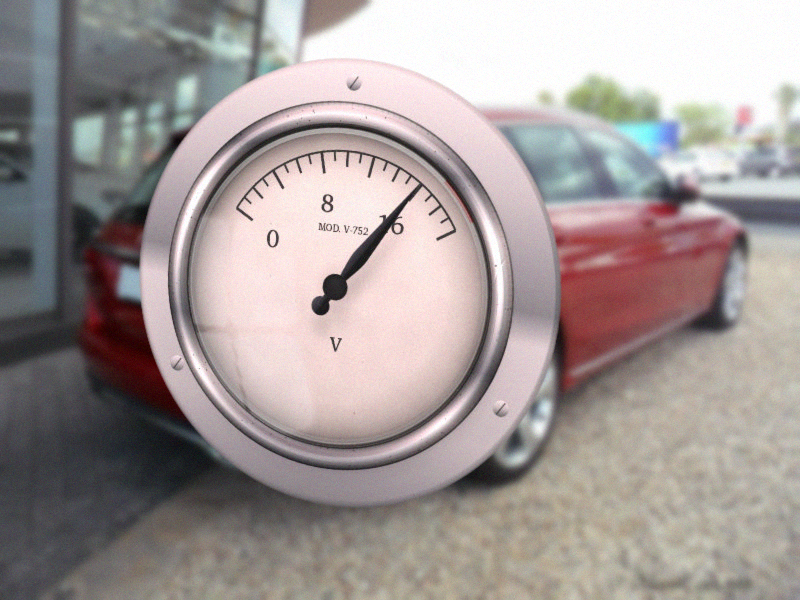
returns 16 V
